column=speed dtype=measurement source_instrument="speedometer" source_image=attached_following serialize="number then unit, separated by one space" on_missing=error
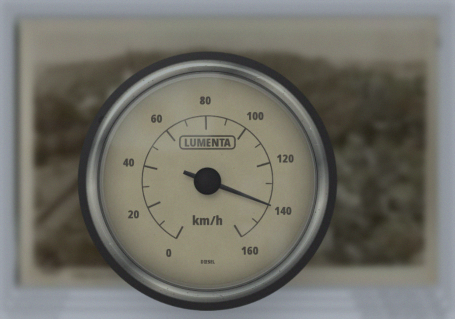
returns 140 km/h
